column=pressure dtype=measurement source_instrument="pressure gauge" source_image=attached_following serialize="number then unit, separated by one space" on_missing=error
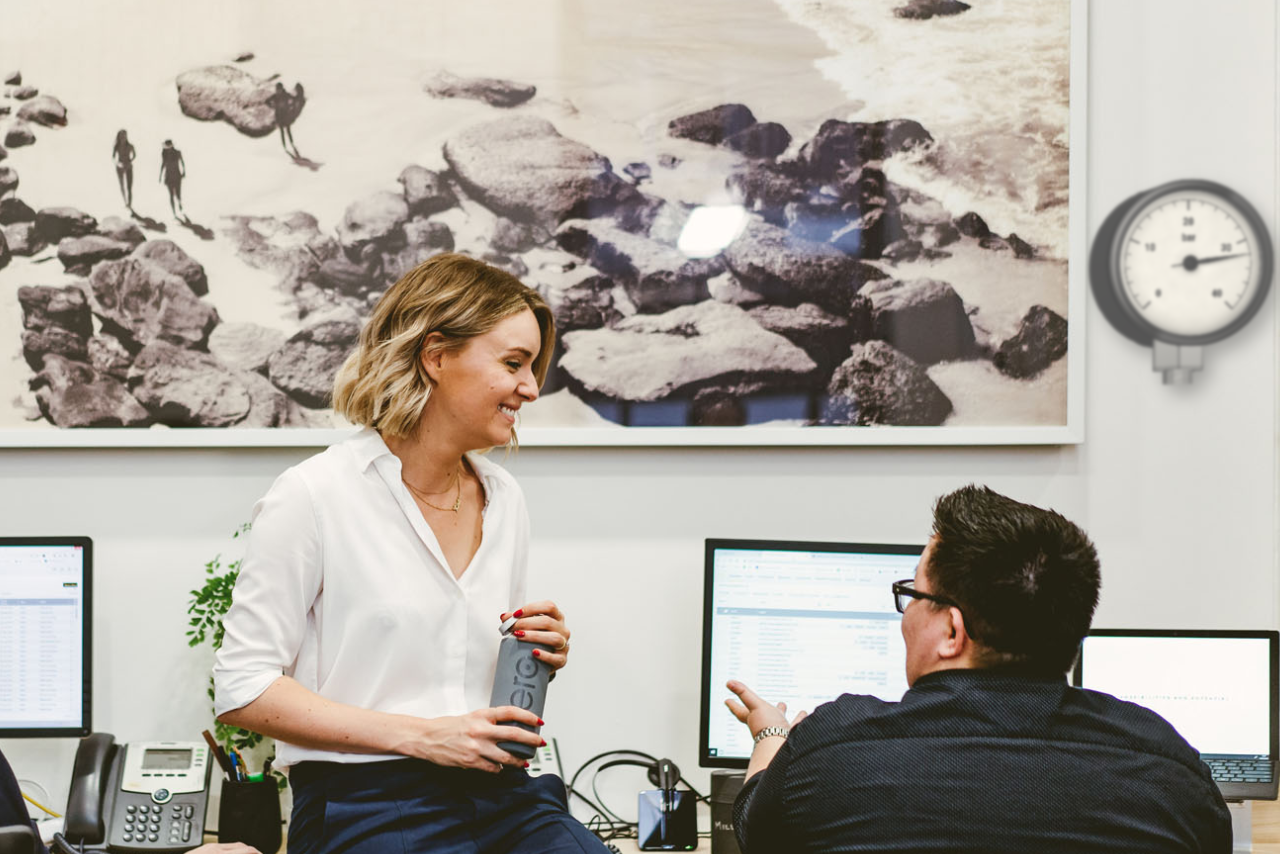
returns 32 bar
